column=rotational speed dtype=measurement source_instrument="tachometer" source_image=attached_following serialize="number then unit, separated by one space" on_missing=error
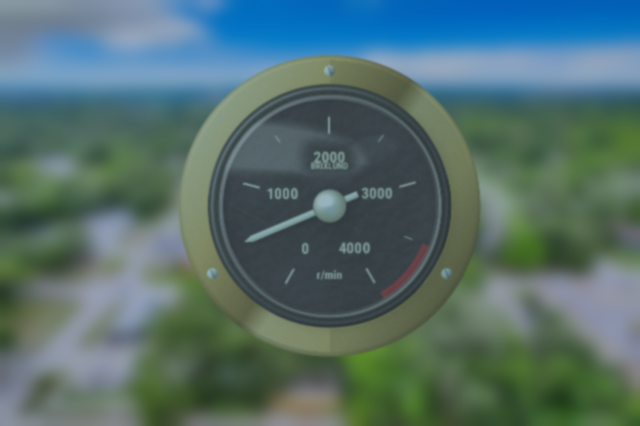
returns 500 rpm
